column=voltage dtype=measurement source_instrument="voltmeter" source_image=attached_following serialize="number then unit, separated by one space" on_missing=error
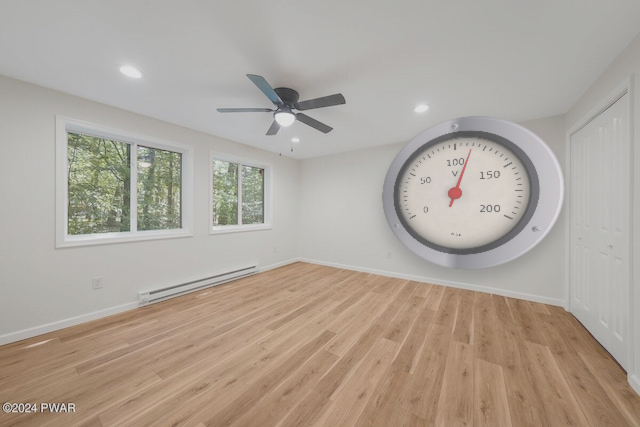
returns 115 V
